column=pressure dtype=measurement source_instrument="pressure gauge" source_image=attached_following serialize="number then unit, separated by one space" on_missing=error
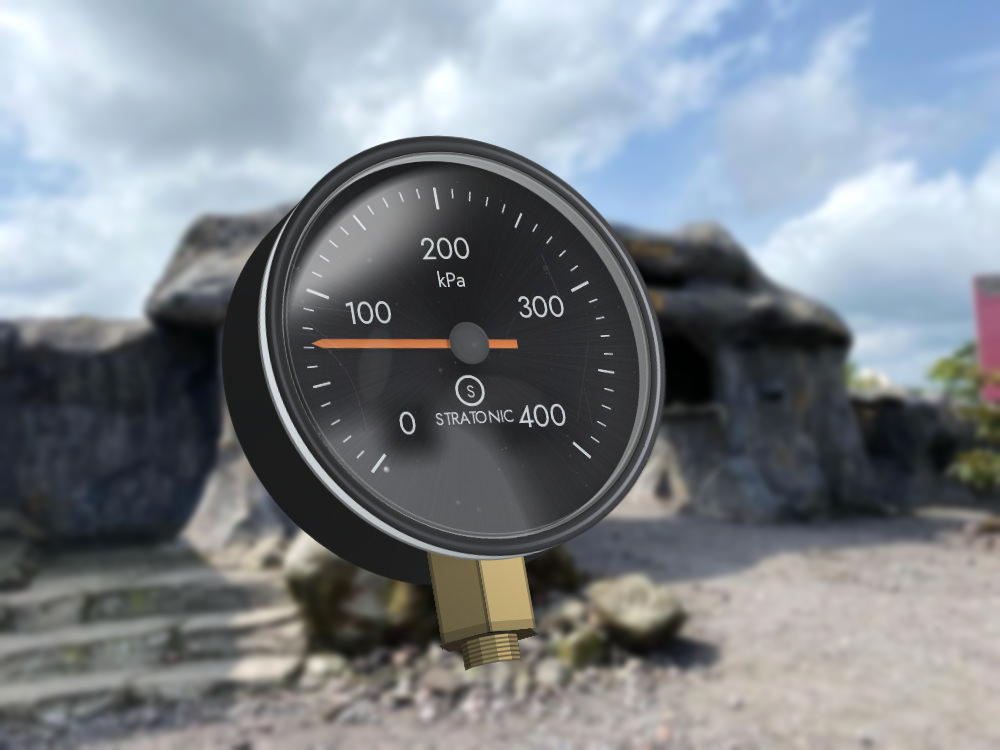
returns 70 kPa
